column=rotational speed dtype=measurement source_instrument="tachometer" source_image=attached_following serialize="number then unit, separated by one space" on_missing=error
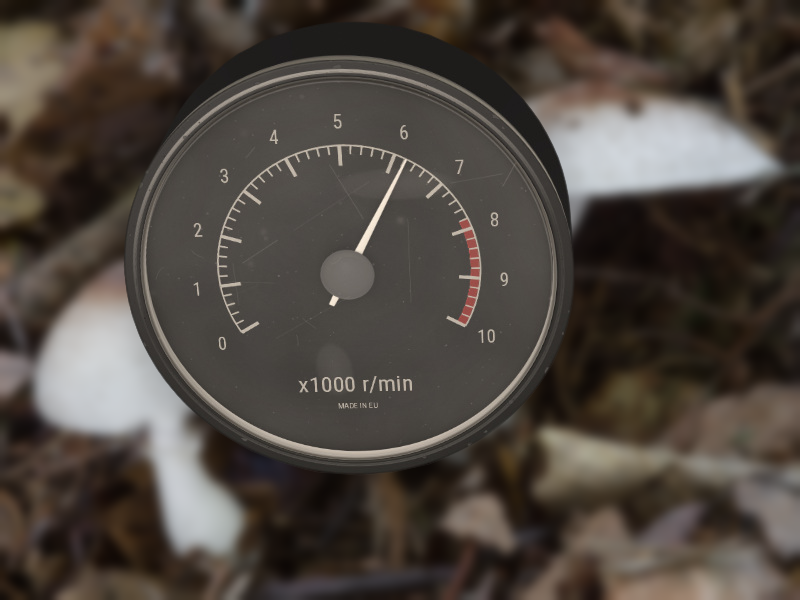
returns 6200 rpm
